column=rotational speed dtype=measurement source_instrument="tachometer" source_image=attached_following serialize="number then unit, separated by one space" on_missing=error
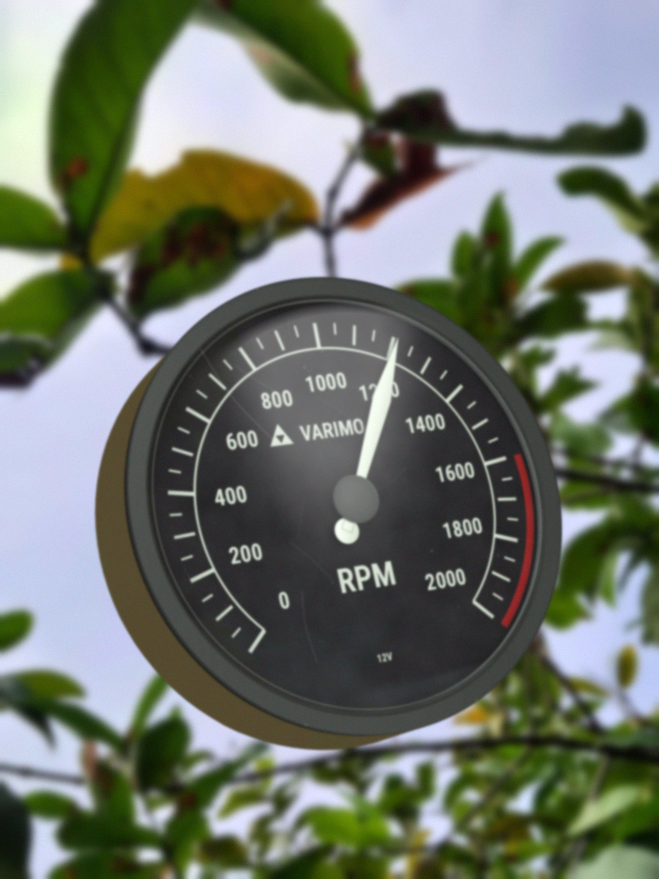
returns 1200 rpm
